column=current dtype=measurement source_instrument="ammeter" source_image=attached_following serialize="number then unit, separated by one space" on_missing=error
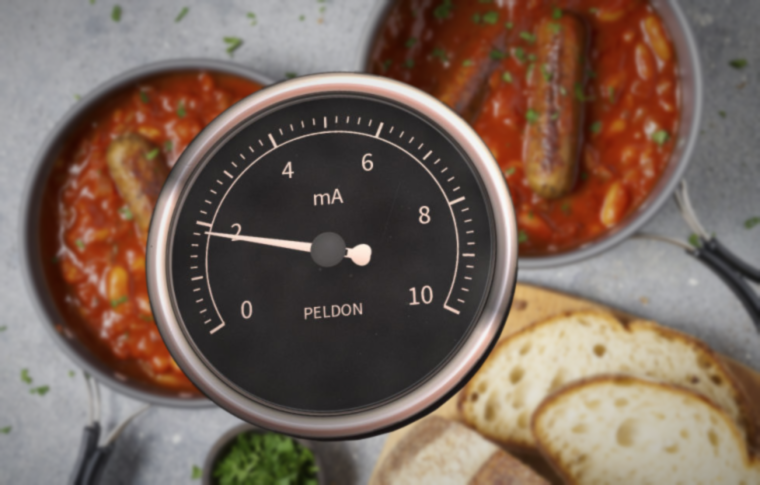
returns 1.8 mA
